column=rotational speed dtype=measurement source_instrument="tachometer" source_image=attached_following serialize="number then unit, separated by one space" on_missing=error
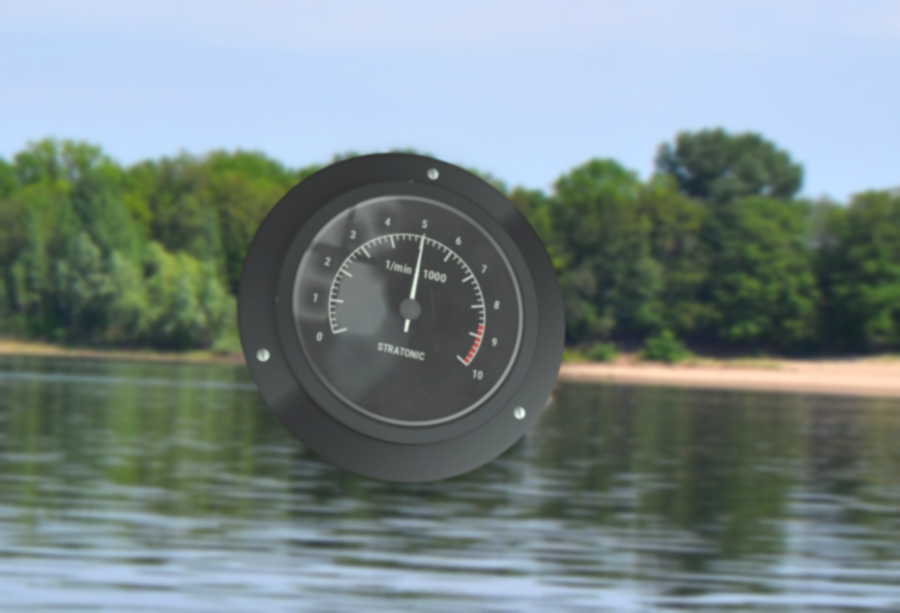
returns 5000 rpm
